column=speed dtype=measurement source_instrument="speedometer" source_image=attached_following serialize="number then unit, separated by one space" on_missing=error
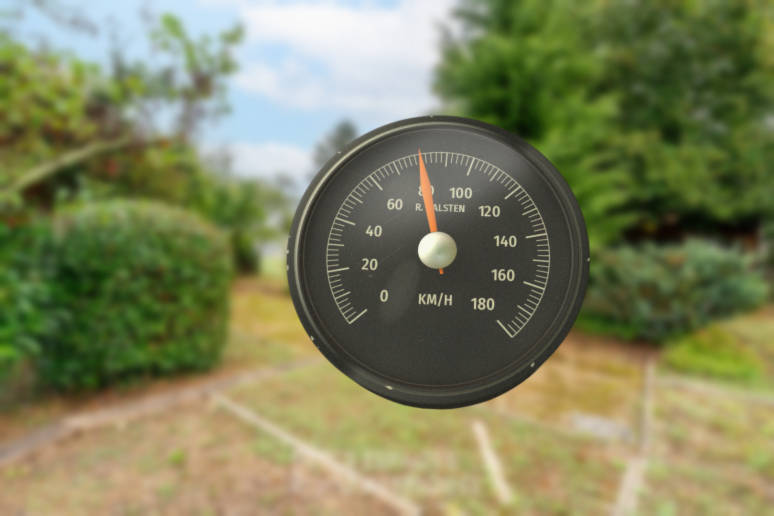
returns 80 km/h
